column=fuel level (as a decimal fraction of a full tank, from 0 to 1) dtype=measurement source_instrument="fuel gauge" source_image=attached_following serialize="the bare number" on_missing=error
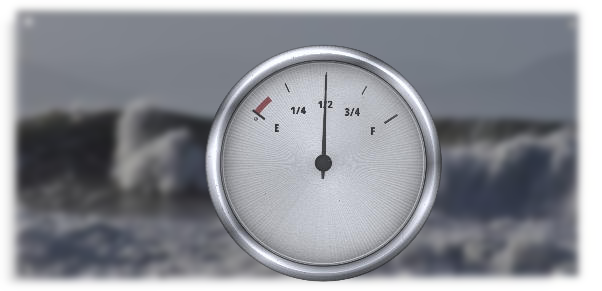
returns 0.5
